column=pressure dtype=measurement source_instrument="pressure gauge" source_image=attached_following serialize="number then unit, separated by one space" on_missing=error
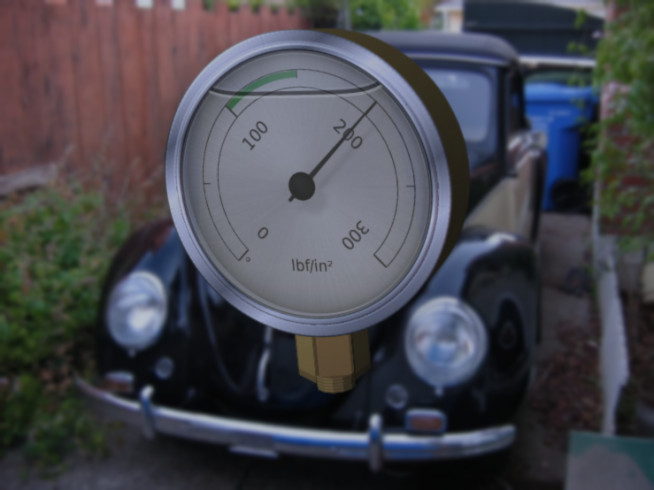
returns 200 psi
